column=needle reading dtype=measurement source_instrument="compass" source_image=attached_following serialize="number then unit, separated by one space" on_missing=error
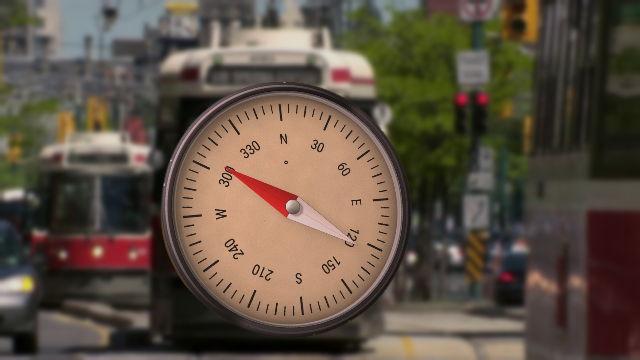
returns 305 °
